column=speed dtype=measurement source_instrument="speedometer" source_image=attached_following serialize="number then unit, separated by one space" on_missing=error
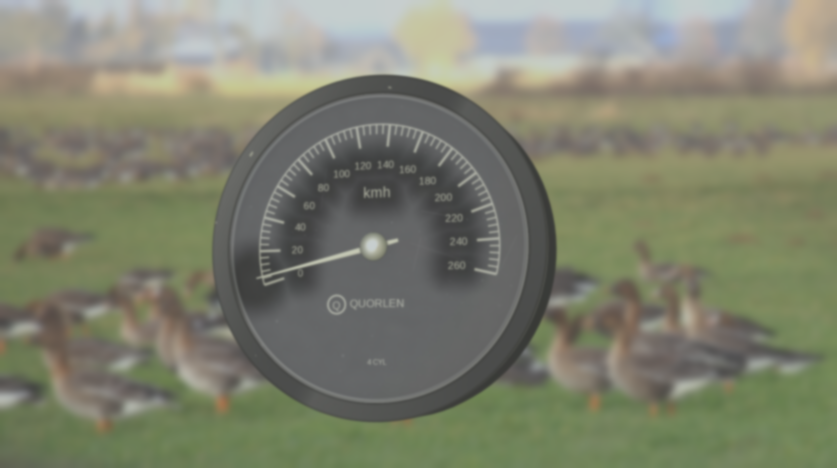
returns 4 km/h
